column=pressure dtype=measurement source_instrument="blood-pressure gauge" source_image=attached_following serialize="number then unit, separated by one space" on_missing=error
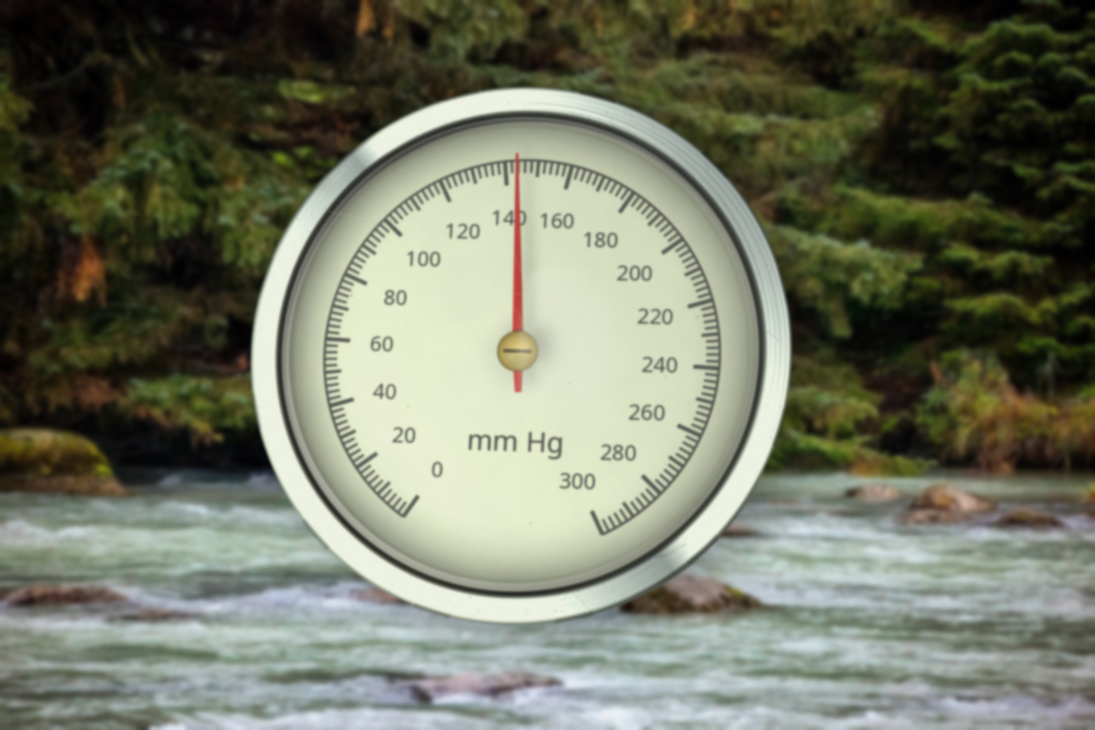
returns 144 mmHg
